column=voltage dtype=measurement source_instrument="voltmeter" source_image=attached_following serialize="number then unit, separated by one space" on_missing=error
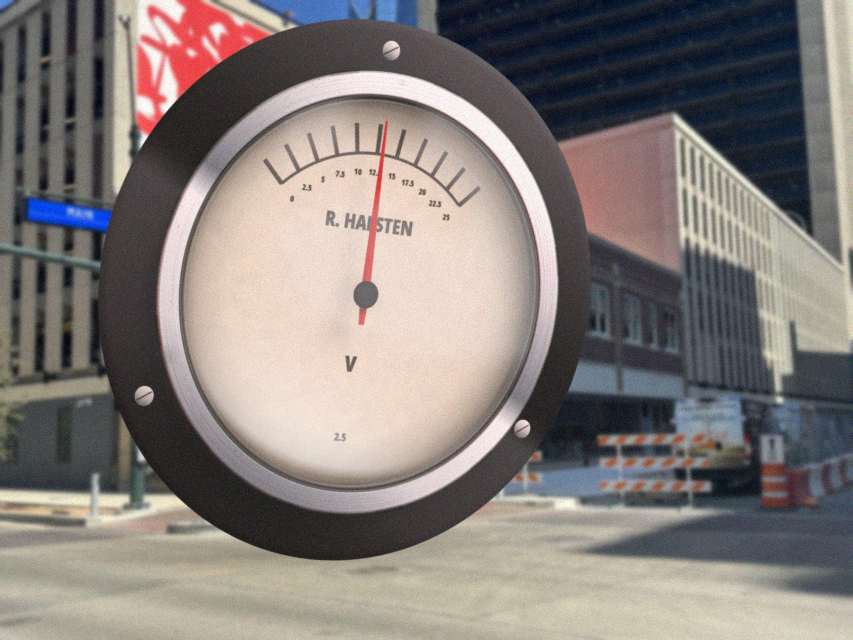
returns 12.5 V
